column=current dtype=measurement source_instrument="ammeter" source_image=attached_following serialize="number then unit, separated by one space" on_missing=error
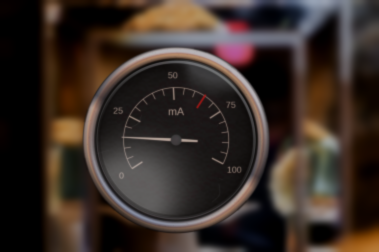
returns 15 mA
